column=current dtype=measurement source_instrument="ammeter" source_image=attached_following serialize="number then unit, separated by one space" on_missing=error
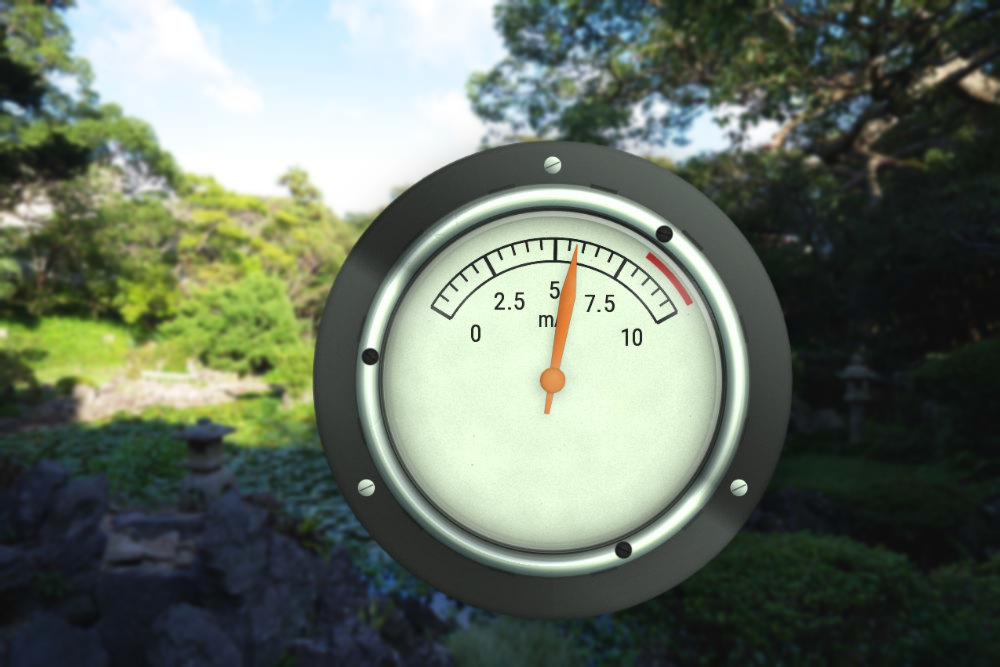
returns 5.75 mA
